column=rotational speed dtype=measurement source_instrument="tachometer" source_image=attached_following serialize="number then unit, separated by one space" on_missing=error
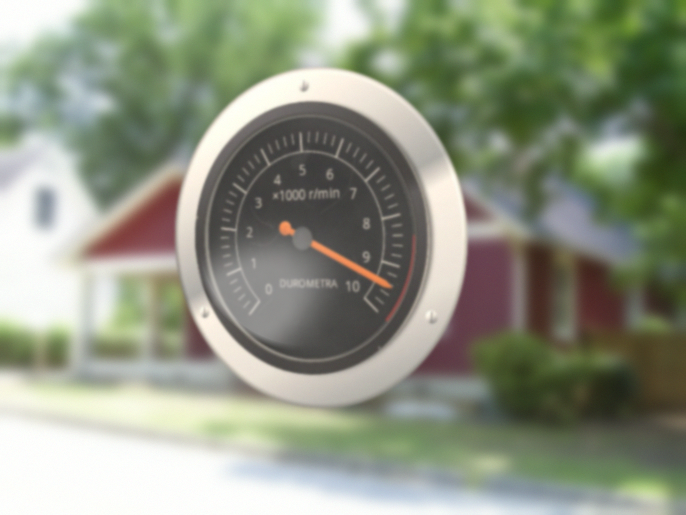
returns 9400 rpm
